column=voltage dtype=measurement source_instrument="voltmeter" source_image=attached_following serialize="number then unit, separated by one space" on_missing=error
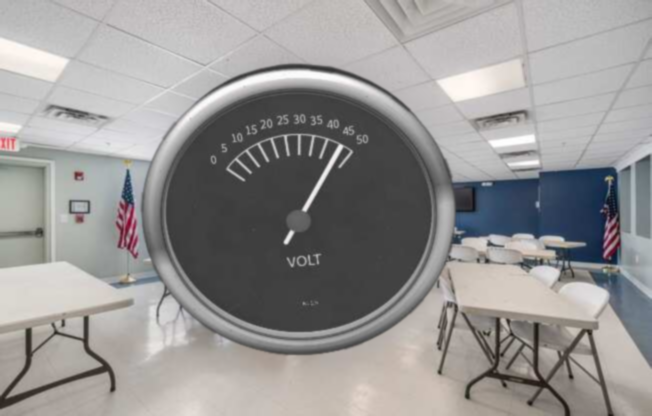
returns 45 V
